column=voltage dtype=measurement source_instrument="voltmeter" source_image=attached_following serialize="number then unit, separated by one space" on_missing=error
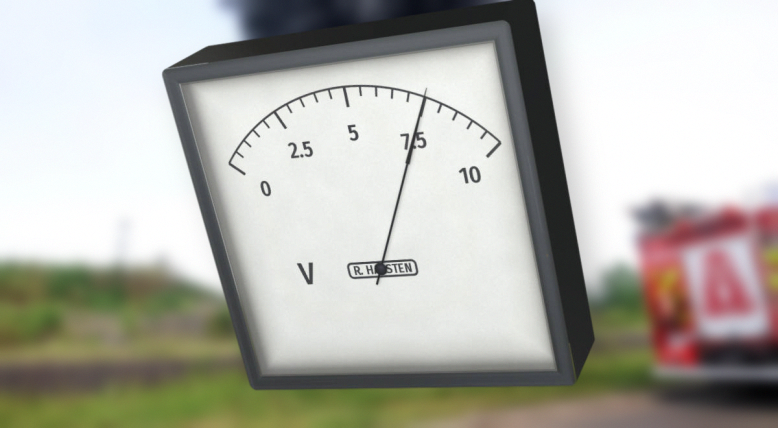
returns 7.5 V
